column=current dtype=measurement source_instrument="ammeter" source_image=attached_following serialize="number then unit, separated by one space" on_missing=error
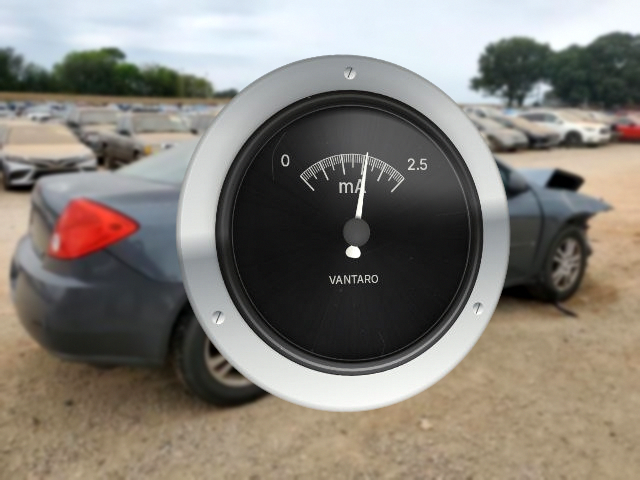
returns 1.5 mA
